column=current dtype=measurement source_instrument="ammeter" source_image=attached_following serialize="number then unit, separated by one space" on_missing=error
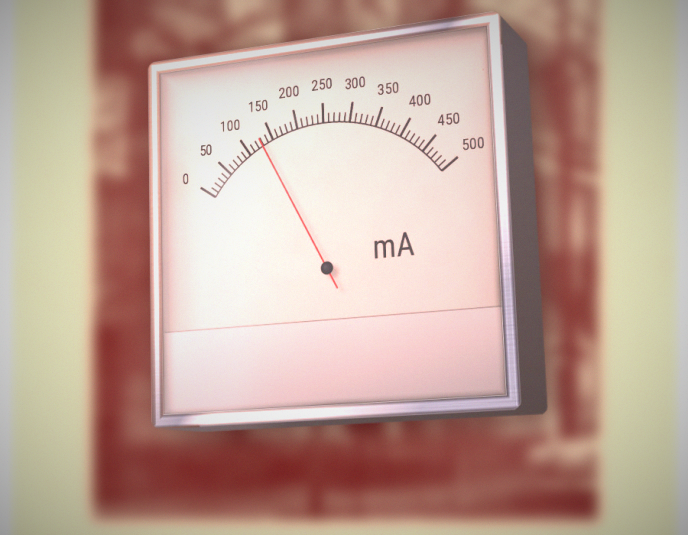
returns 130 mA
